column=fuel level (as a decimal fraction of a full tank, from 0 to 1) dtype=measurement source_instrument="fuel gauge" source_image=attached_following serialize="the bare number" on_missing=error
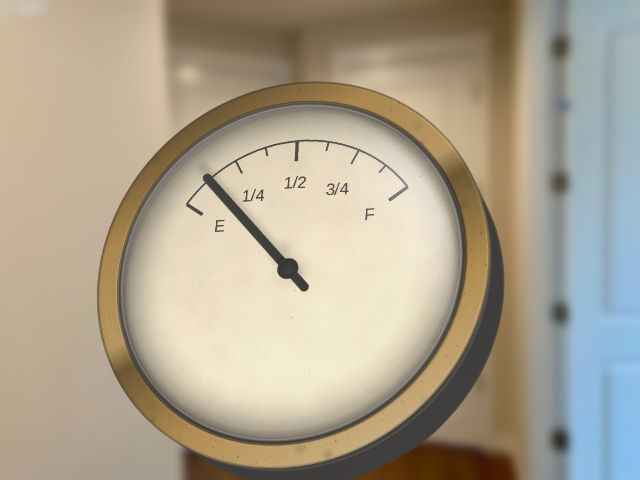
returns 0.125
